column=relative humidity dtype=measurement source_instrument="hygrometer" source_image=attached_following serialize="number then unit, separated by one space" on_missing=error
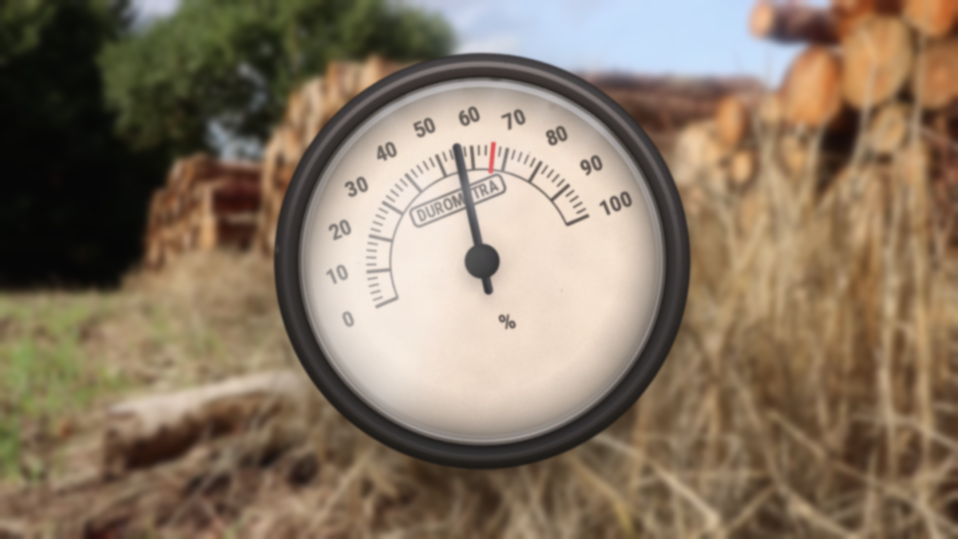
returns 56 %
